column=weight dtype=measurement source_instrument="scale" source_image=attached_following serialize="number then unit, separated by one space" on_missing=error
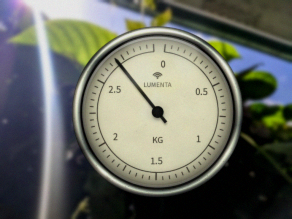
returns 2.7 kg
